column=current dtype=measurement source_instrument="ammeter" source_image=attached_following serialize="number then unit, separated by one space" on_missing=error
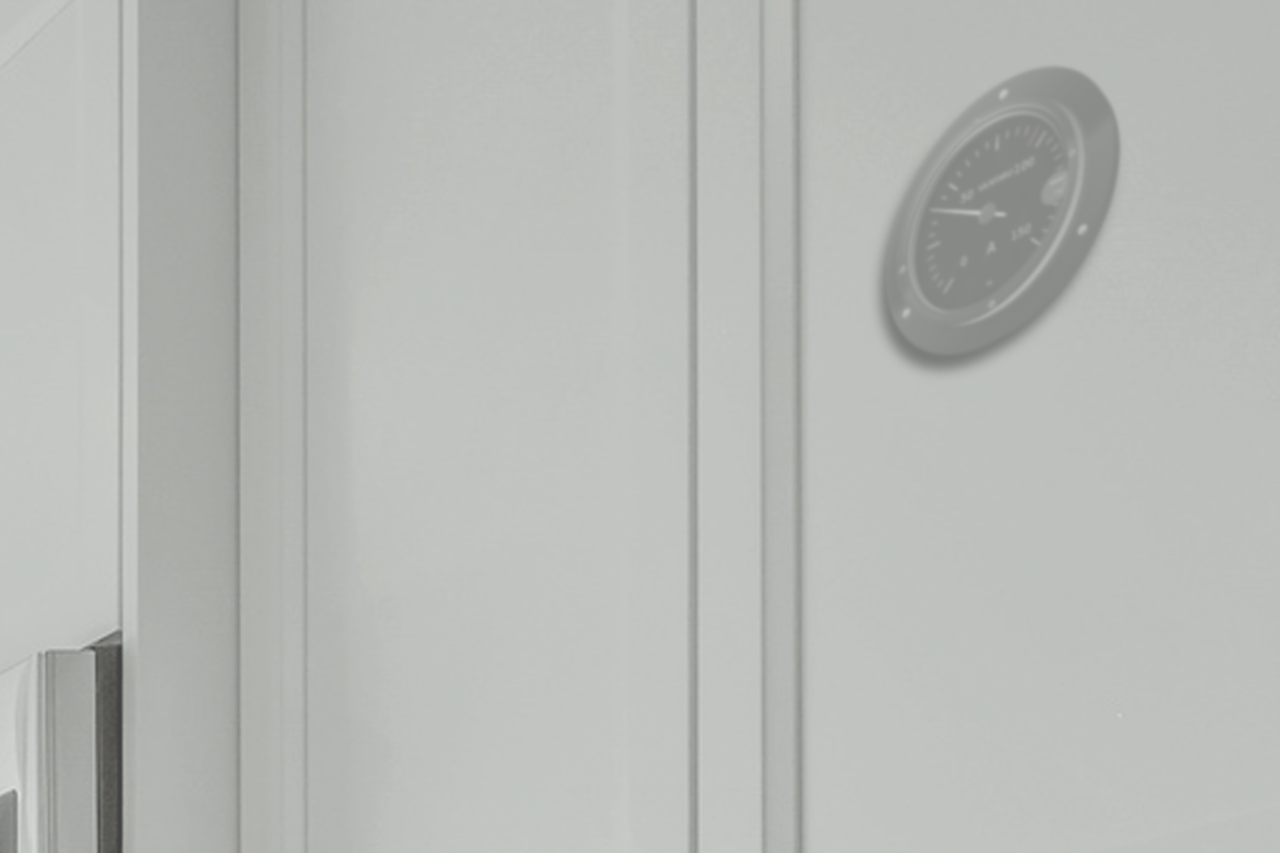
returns 40 A
